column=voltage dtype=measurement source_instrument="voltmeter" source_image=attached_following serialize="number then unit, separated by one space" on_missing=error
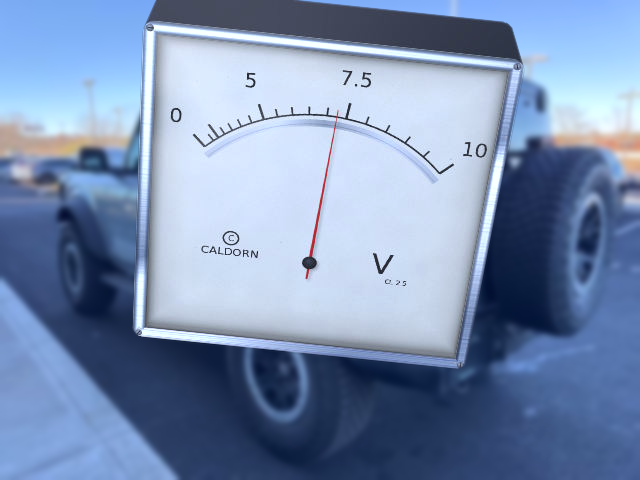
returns 7.25 V
